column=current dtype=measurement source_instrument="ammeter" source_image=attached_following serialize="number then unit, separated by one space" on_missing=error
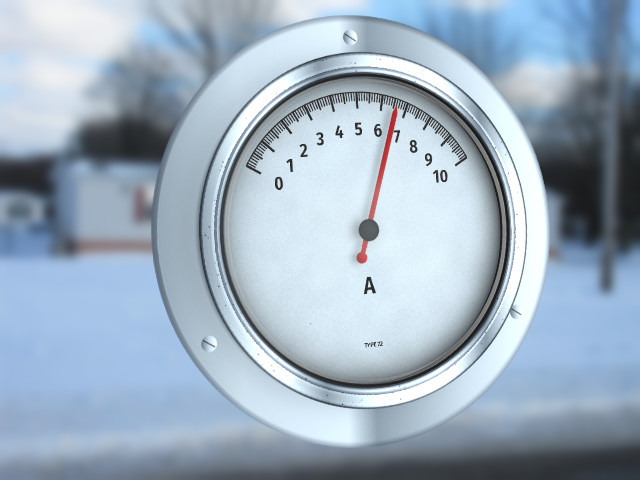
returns 6.5 A
